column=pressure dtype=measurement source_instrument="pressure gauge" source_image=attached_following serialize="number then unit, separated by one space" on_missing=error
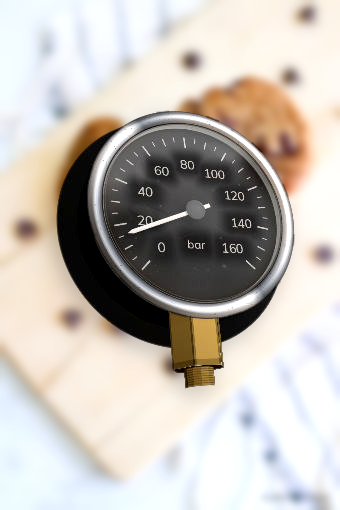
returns 15 bar
